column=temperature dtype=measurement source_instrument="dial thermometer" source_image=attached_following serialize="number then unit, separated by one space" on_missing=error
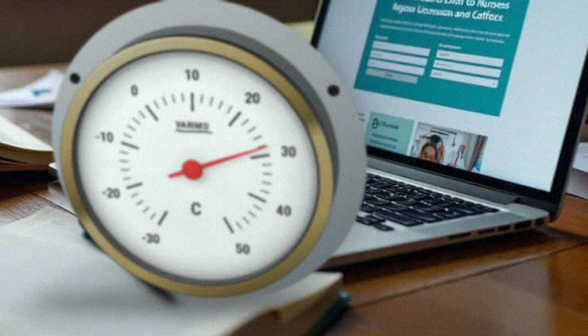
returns 28 °C
